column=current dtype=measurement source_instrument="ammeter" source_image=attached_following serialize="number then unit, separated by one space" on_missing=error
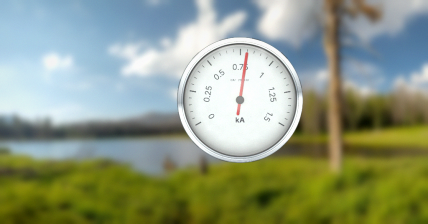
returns 0.8 kA
